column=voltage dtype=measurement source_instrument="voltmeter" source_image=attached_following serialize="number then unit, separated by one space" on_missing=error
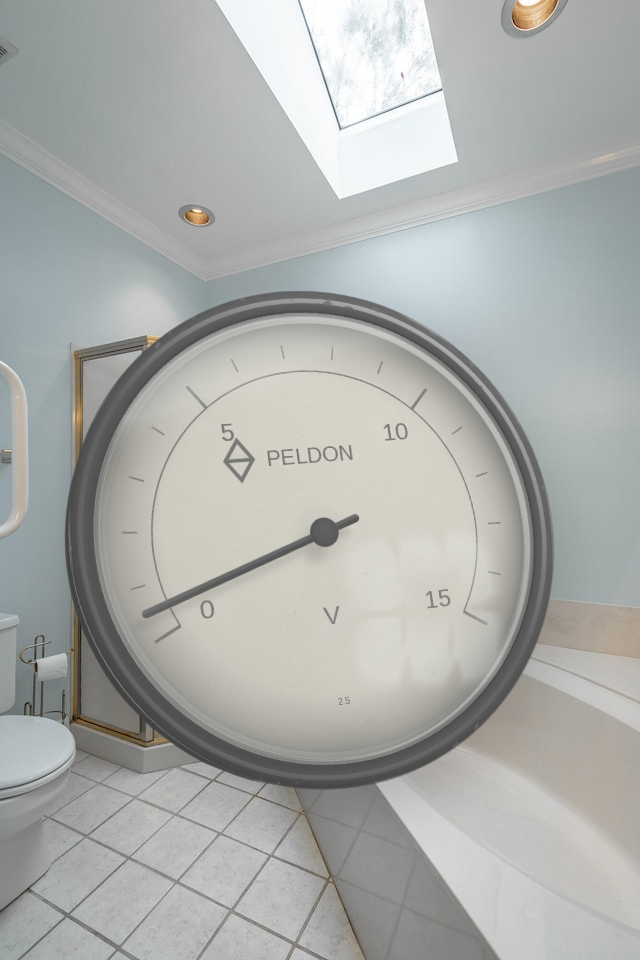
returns 0.5 V
